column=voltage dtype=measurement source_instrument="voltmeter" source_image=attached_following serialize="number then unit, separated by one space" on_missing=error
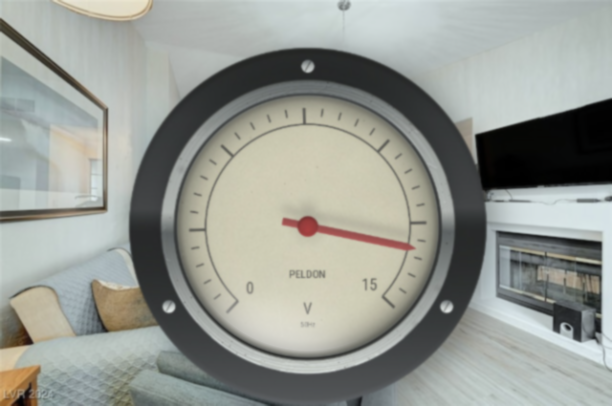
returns 13.25 V
